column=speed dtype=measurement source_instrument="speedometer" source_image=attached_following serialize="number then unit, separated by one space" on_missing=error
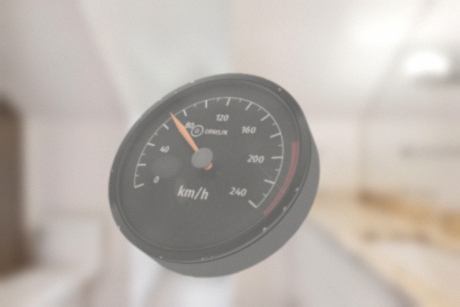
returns 70 km/h
